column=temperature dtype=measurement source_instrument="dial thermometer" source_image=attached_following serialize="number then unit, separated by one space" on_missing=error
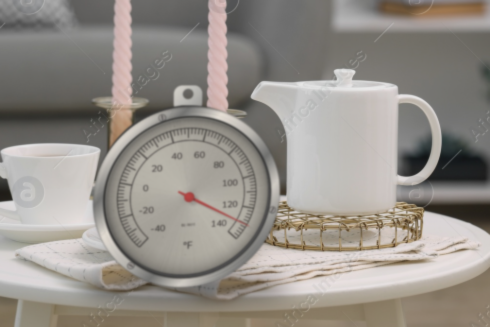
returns 130 °F
